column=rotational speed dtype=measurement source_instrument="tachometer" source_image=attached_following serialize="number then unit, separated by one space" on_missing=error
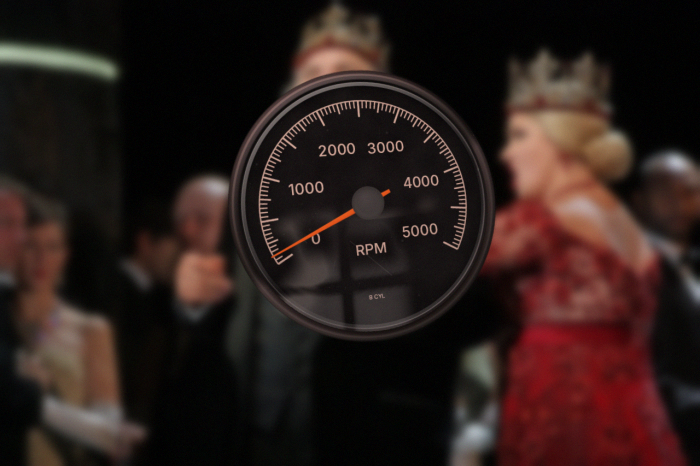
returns 100 rpm
